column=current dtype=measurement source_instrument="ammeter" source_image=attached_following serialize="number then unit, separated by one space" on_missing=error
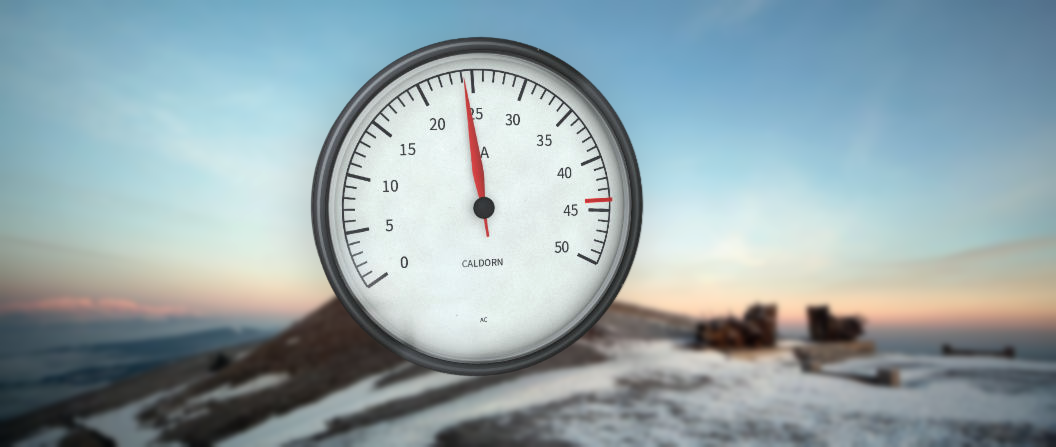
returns 24 µA
